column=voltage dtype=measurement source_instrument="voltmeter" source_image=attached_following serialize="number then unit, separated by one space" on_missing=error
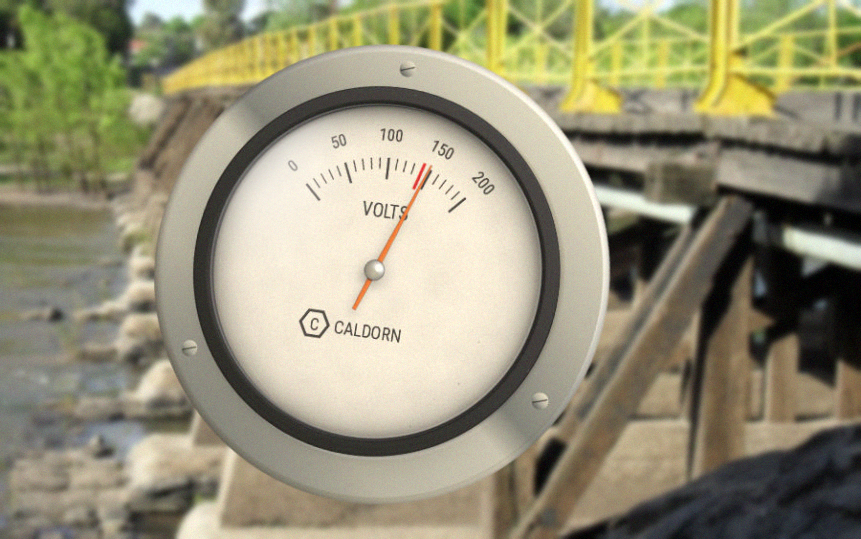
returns 150 V
